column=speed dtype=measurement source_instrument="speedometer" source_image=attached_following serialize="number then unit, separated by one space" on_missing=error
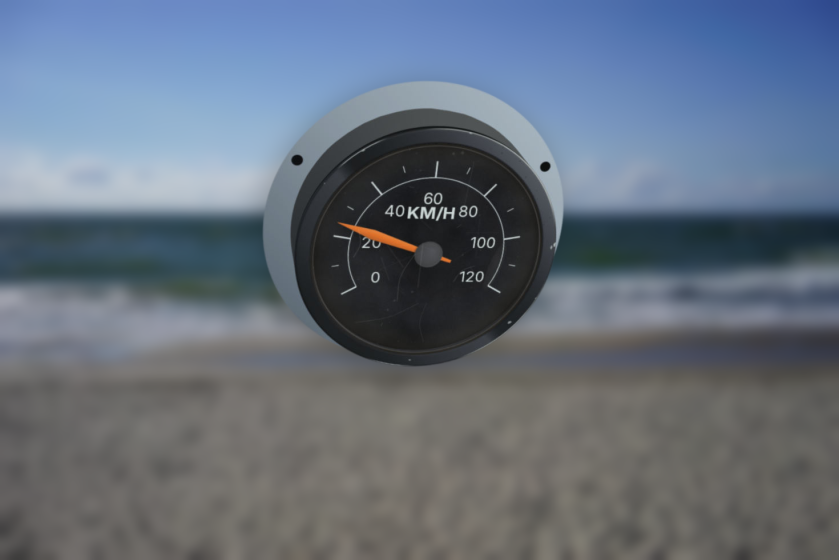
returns 25 km/h
